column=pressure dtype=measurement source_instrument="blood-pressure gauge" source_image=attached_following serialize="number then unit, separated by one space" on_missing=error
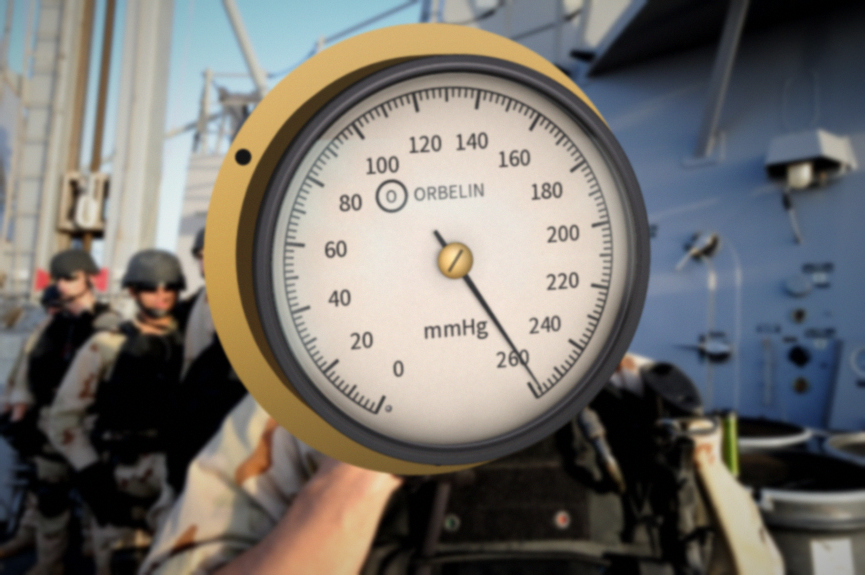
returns 258 mmHg
